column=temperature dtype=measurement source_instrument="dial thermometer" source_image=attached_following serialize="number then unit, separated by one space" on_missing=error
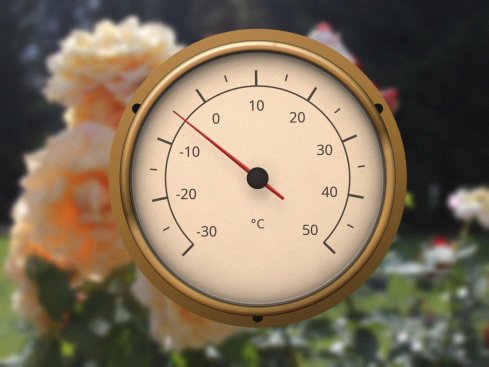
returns -5 °C
